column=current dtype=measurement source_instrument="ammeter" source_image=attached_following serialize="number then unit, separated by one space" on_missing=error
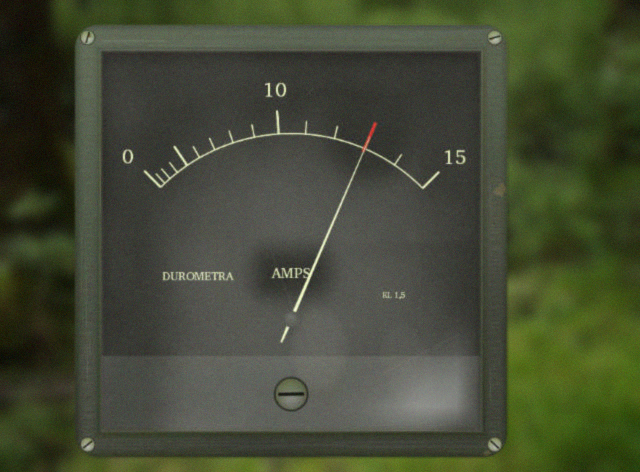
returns 13 A
